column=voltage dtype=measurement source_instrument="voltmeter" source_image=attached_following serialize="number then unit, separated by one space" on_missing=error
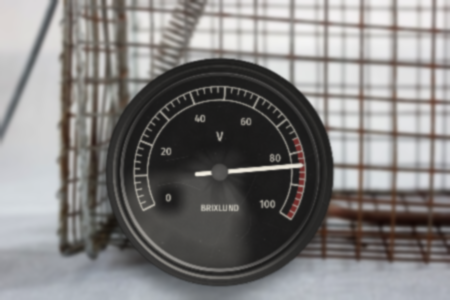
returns 84 V
